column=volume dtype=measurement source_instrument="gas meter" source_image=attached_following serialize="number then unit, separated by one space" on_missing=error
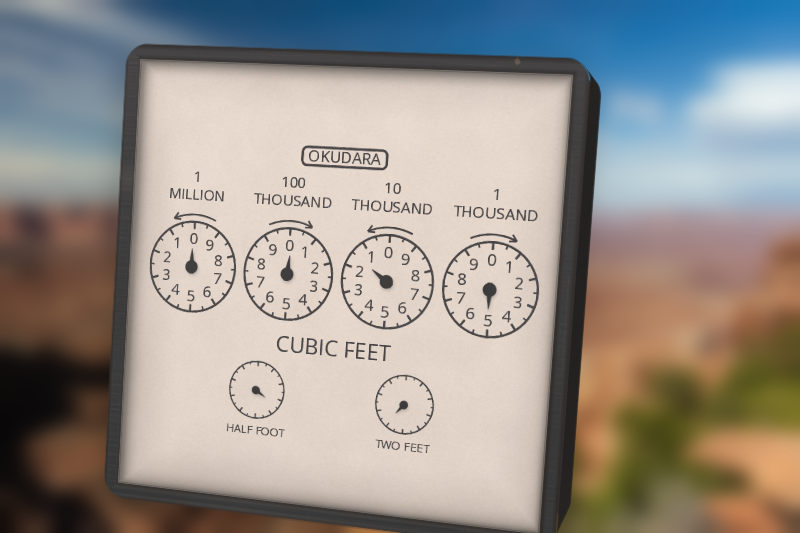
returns 1500 ft³
